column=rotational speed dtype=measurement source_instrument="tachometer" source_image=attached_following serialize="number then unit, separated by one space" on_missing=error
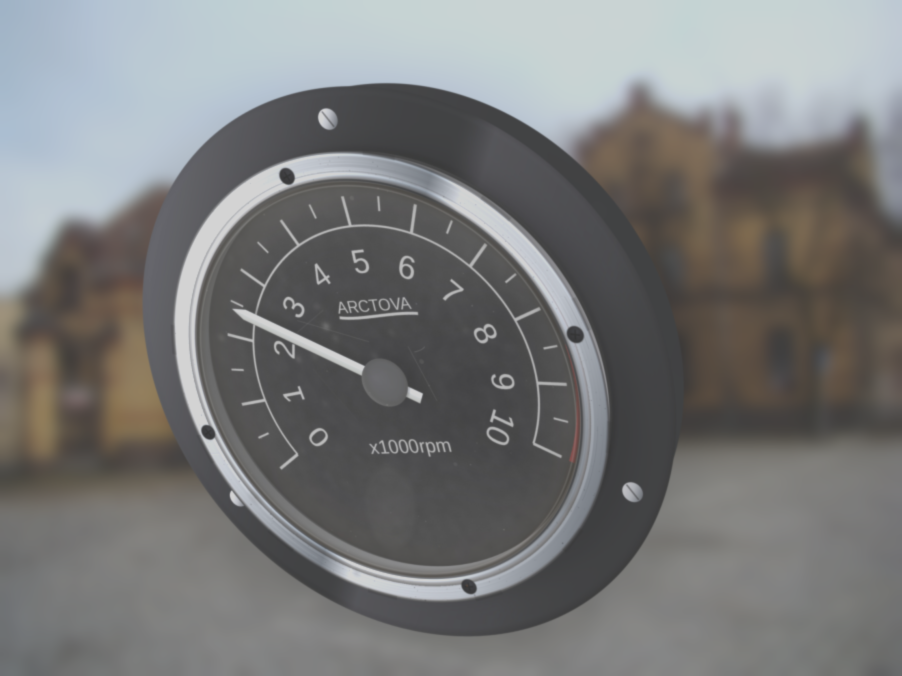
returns 2500 rpm
